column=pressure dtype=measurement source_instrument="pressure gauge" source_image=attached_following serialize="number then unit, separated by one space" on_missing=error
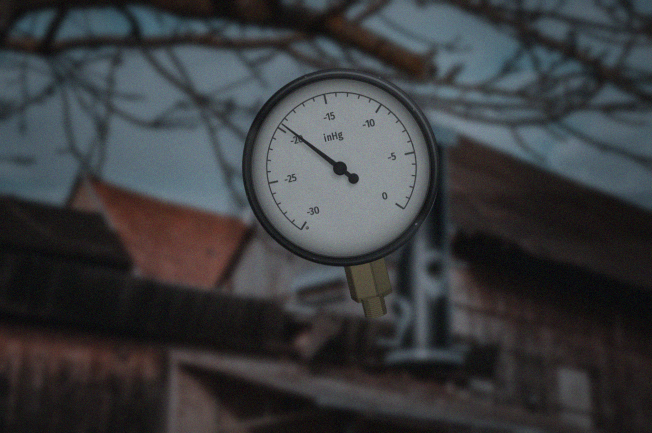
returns -19.5 inHg
